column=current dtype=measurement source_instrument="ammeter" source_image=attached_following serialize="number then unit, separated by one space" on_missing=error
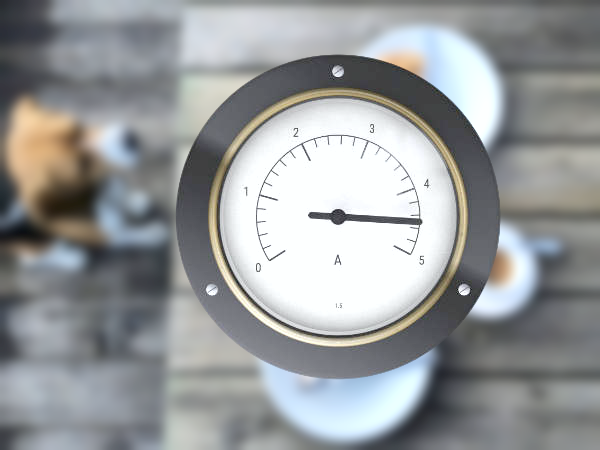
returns 4.5 A
